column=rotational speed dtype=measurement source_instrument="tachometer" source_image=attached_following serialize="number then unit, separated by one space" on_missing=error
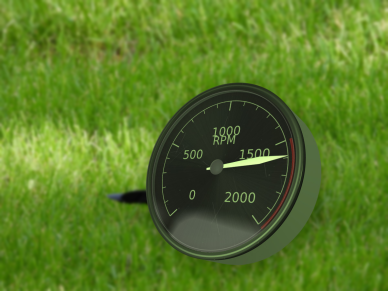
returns 1600 rpm
